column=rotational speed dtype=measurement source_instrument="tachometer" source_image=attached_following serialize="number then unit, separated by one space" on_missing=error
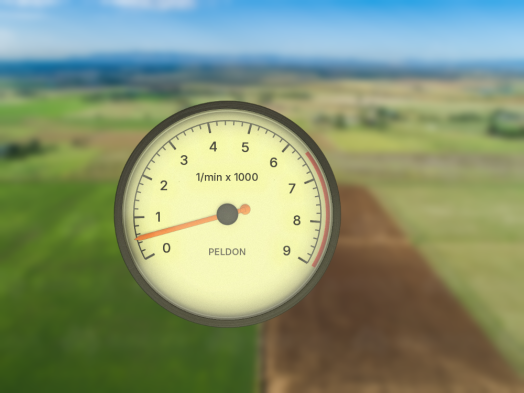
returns 500 rpm
